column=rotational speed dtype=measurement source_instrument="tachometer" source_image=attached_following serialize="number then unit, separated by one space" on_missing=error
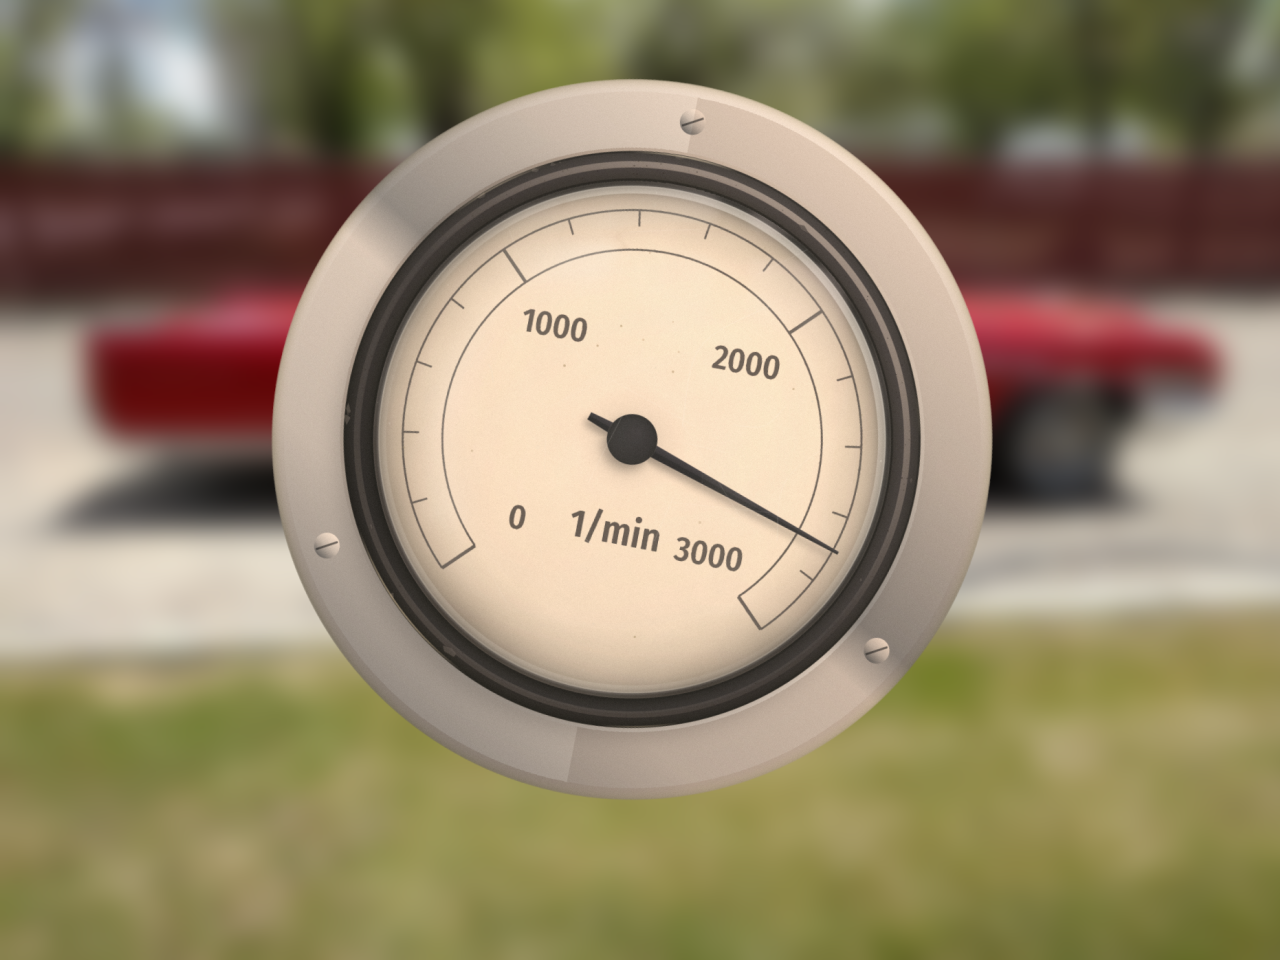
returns 2700 rpm
